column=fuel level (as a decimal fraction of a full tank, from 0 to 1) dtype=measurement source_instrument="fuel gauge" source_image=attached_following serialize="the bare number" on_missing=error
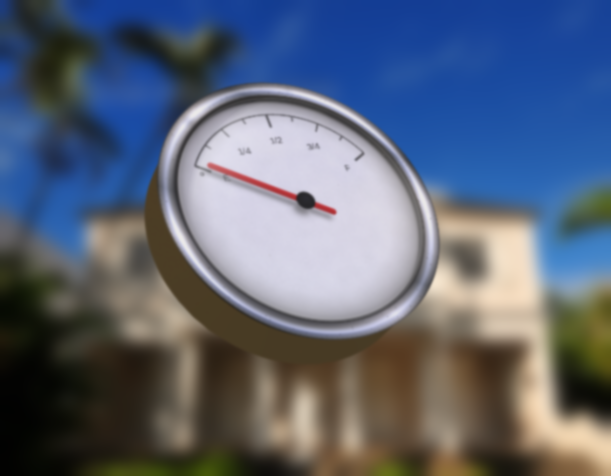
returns 0
